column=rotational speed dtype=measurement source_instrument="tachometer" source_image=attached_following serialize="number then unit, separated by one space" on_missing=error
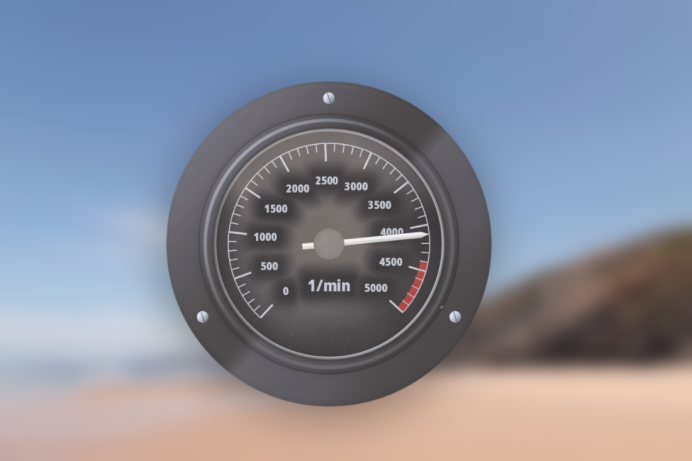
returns 4100 rpm
